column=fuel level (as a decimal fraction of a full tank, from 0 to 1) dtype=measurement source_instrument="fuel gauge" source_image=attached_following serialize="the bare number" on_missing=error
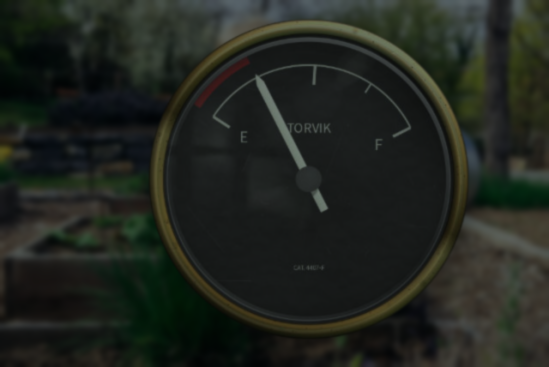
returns 0.25
